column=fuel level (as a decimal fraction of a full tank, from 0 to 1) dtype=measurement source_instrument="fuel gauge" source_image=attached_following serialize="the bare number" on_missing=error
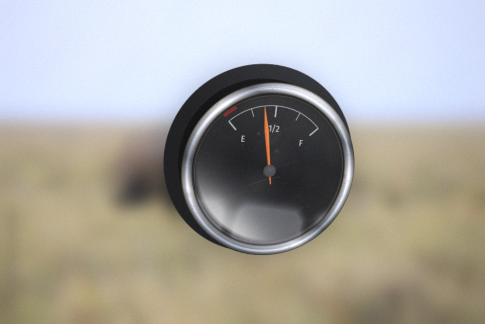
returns 0.375
